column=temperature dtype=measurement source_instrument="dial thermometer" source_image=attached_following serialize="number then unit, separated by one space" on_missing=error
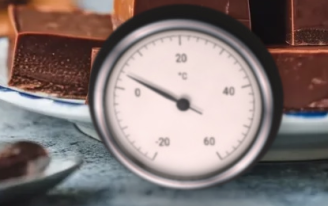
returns 4 °C
